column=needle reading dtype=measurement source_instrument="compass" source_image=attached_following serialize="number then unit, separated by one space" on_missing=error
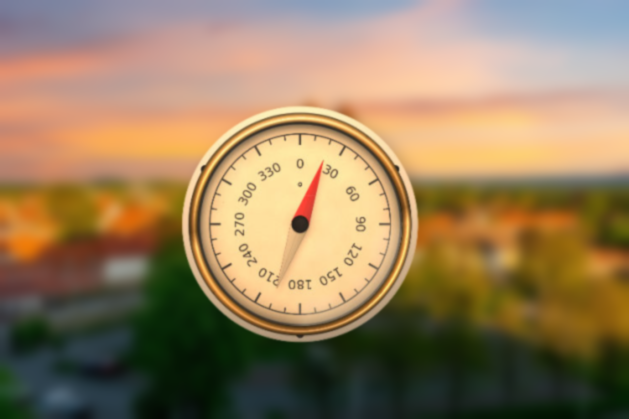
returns 20 °
